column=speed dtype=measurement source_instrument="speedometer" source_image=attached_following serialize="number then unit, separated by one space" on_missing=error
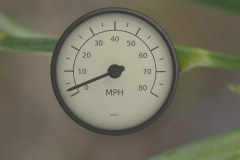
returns 2.5 mph
